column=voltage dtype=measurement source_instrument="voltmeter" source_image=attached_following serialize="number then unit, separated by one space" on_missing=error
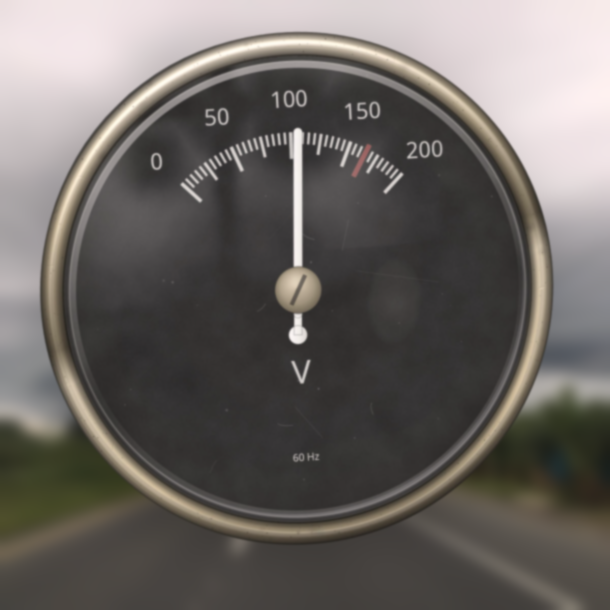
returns 105 V
